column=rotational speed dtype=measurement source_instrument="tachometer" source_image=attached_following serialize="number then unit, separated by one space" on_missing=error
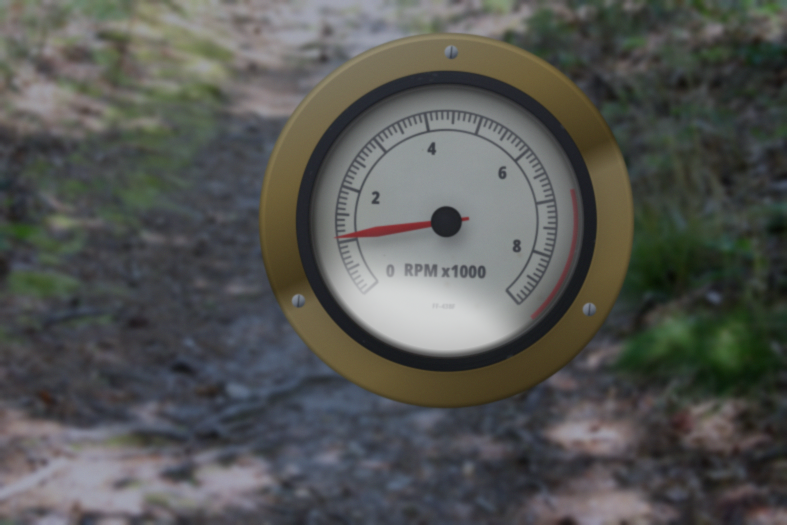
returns 1100 rpm
